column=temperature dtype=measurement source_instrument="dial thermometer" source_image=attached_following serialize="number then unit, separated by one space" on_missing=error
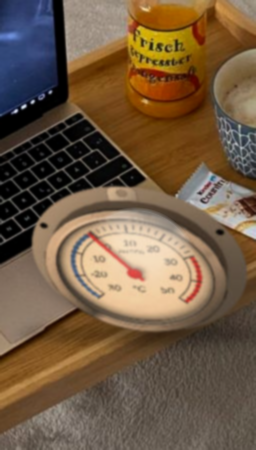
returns 0 °C
